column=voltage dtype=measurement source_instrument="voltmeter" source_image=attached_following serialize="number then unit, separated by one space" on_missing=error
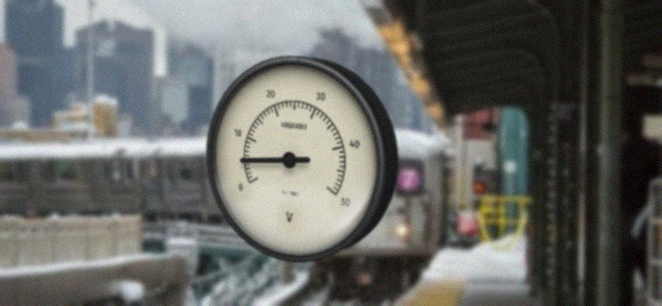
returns 5 V
